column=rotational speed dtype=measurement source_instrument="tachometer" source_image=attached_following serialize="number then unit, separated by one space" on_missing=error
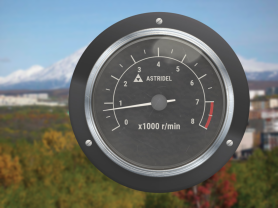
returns 750 rpm
